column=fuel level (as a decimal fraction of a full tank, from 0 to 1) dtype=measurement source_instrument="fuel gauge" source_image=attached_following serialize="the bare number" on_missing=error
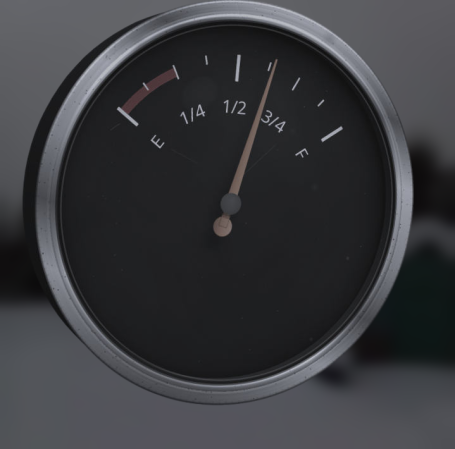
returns 0.625
